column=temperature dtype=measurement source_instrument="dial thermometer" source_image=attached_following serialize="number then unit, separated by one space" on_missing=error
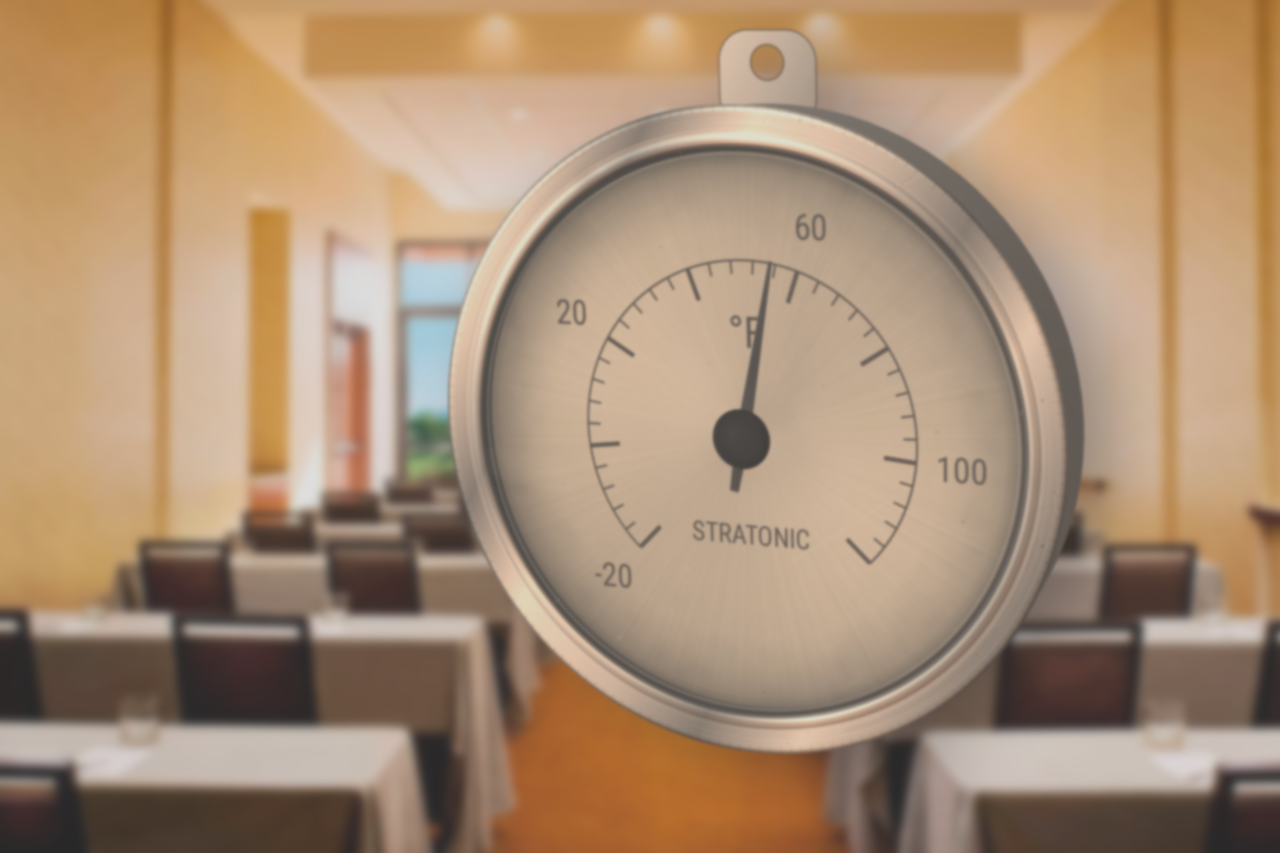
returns 56 °F
